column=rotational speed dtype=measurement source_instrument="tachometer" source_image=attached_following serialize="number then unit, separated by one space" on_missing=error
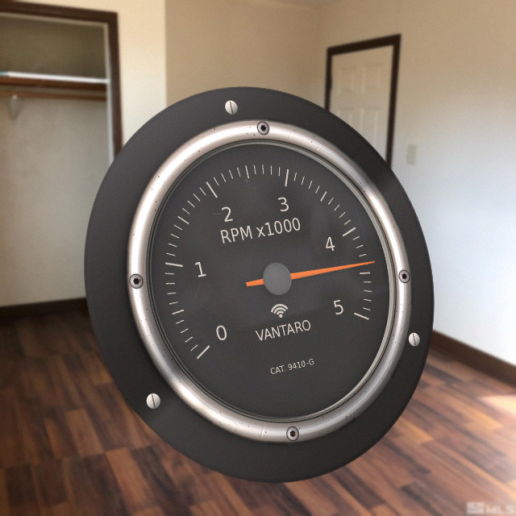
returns 4400 rpm
